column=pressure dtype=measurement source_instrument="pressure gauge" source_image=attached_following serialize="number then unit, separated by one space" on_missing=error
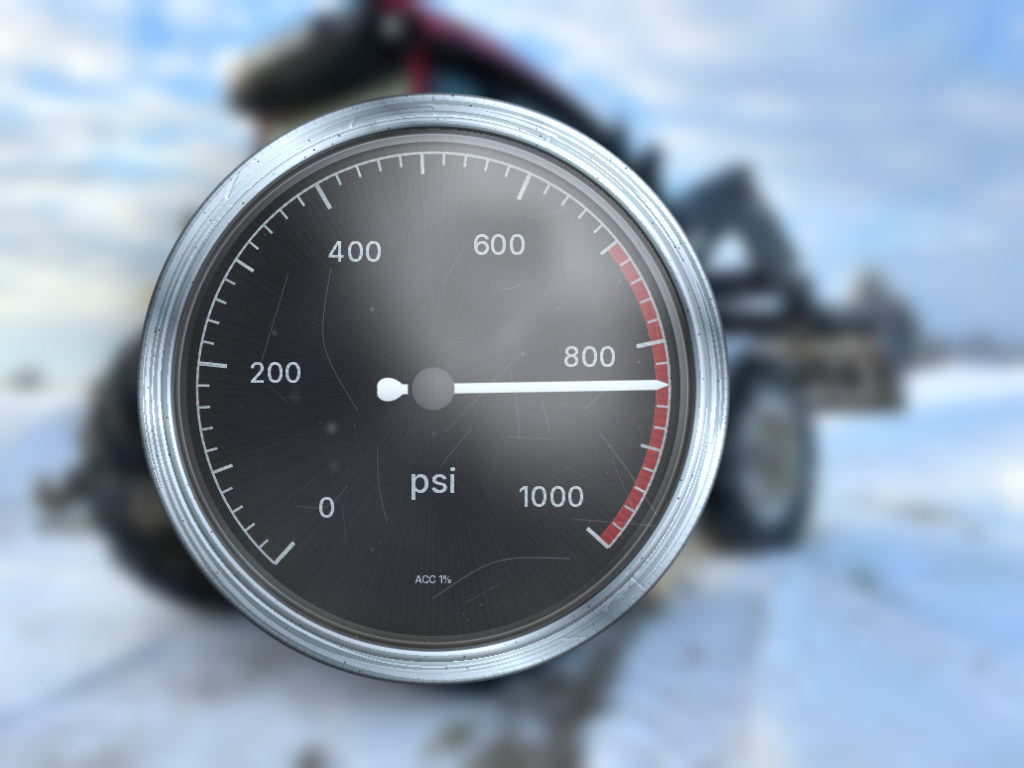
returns 840 psi
